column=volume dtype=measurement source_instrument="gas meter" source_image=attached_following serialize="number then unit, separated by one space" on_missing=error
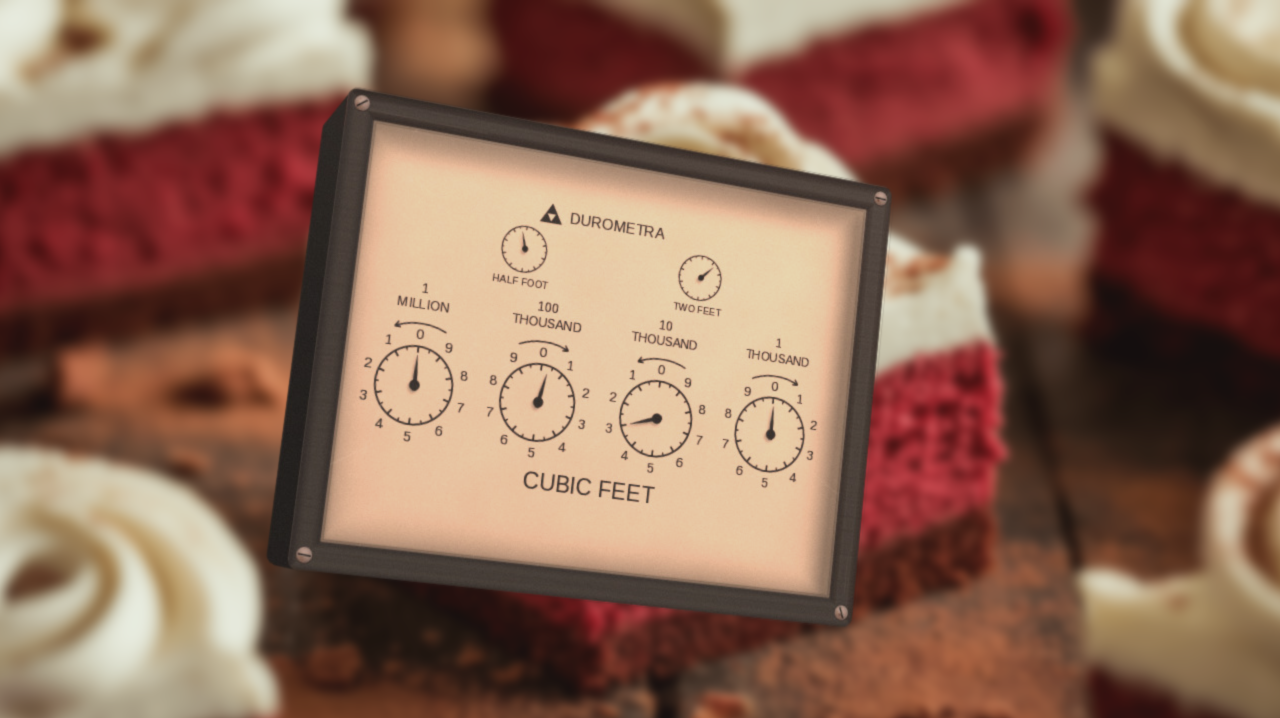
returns 3000 ft³
